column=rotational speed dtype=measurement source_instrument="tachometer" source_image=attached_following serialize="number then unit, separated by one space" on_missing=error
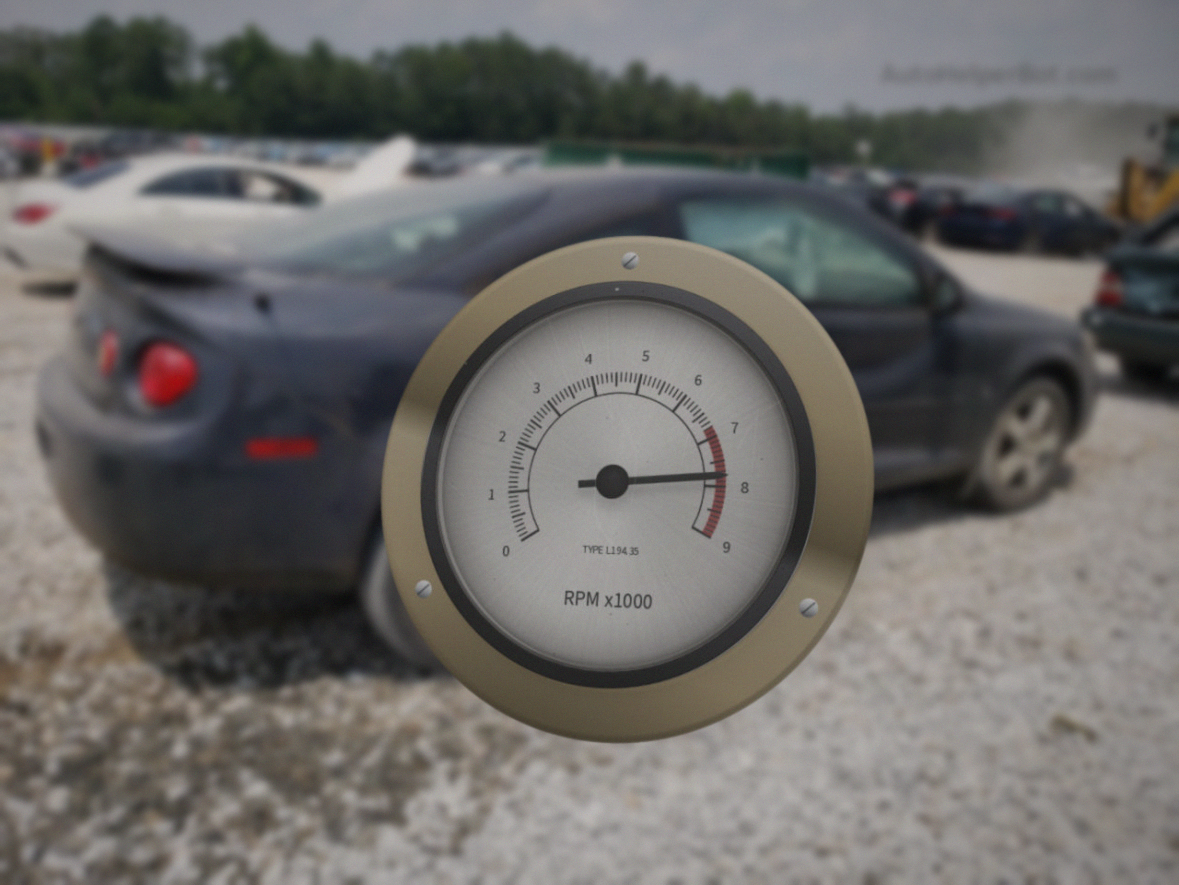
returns 7800 rpm
